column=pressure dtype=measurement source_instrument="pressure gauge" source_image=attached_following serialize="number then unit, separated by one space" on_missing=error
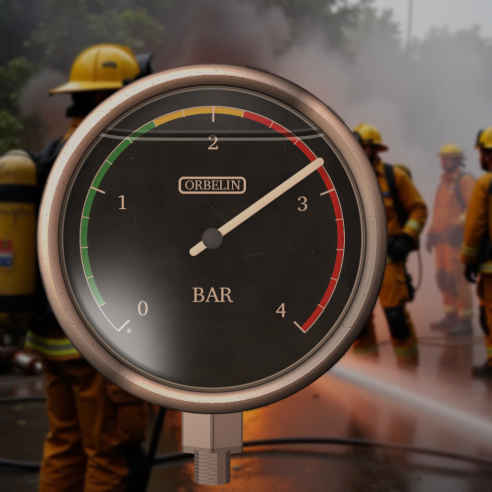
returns 2.8 bar
